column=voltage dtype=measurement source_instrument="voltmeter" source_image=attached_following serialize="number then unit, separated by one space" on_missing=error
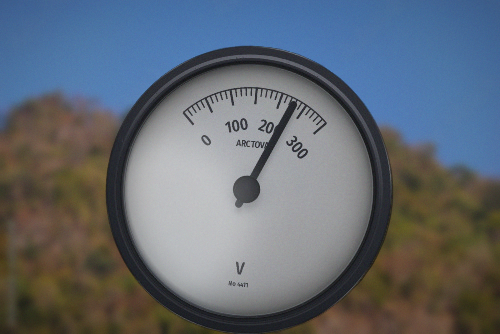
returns 230 V
